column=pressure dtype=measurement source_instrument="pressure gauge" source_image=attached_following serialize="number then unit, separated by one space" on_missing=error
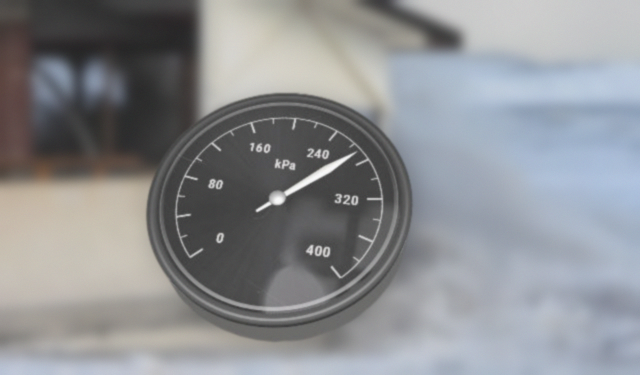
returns 270 kPa
